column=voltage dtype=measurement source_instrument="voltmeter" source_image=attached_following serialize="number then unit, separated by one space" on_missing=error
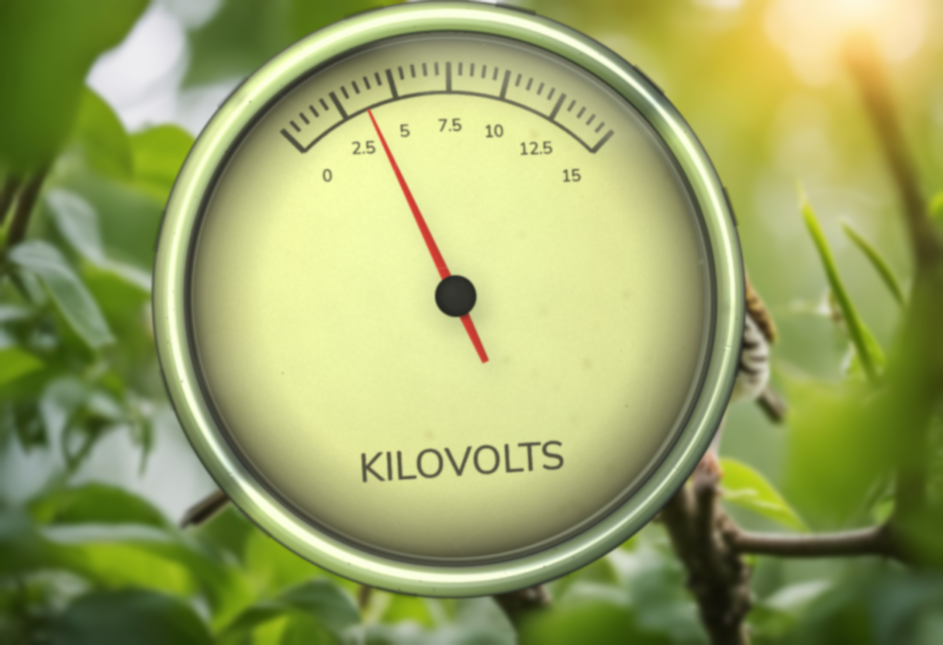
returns 3.5 kV
